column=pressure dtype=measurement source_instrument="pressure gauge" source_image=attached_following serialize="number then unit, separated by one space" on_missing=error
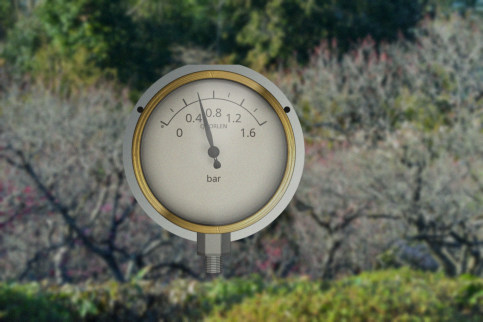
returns 0.6 bar
